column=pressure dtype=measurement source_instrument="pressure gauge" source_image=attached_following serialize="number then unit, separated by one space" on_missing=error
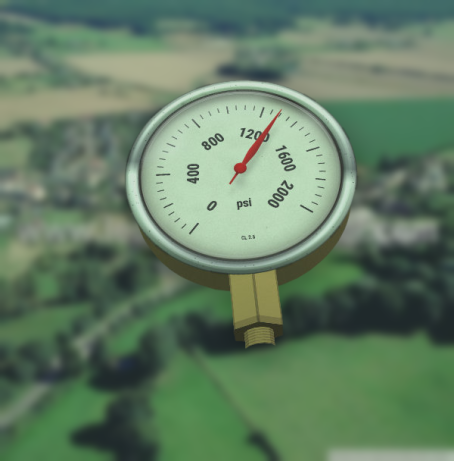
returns 1300 psi
